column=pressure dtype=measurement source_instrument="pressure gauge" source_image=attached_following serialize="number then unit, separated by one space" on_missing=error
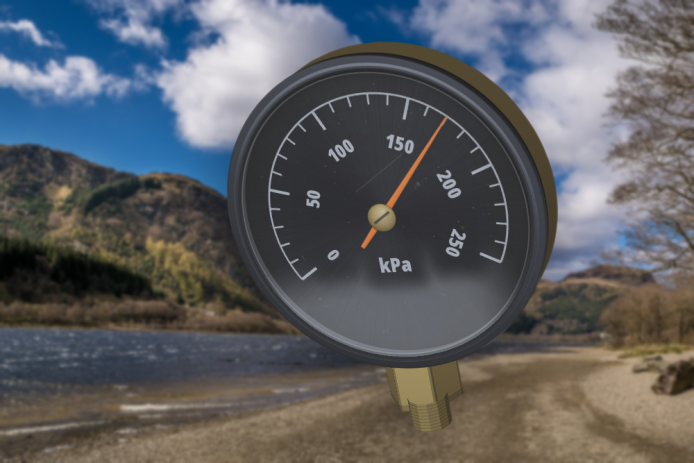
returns 170 kPa
